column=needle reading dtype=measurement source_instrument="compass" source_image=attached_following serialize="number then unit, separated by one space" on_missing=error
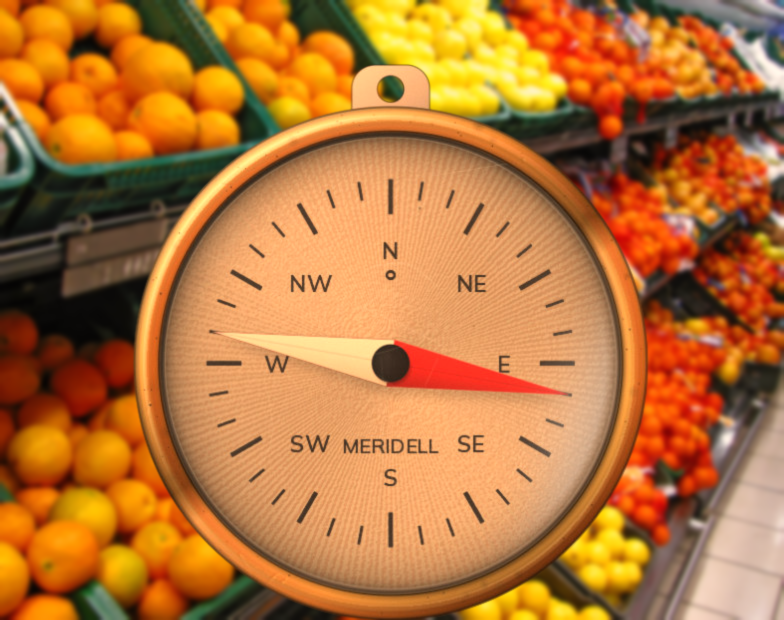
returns 100 °
